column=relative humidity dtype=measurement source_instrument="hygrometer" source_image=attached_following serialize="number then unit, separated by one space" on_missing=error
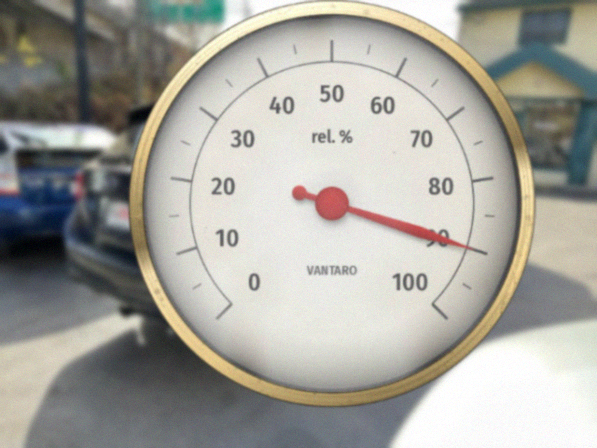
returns 90 %
